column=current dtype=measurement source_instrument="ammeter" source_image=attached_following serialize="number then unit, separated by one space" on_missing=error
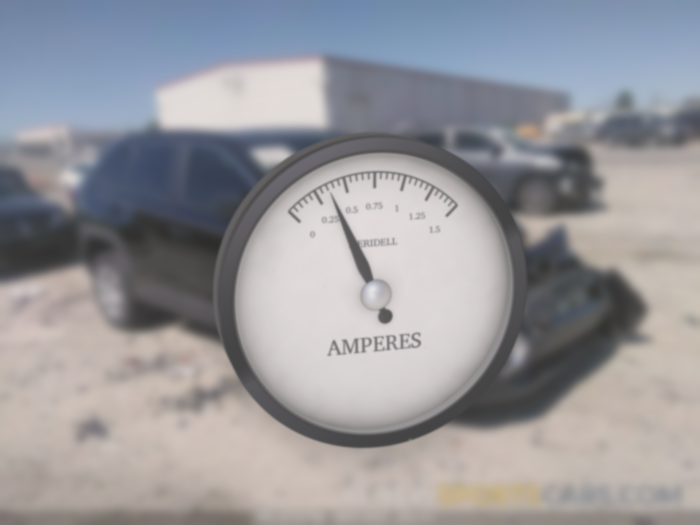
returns 0.35 A
